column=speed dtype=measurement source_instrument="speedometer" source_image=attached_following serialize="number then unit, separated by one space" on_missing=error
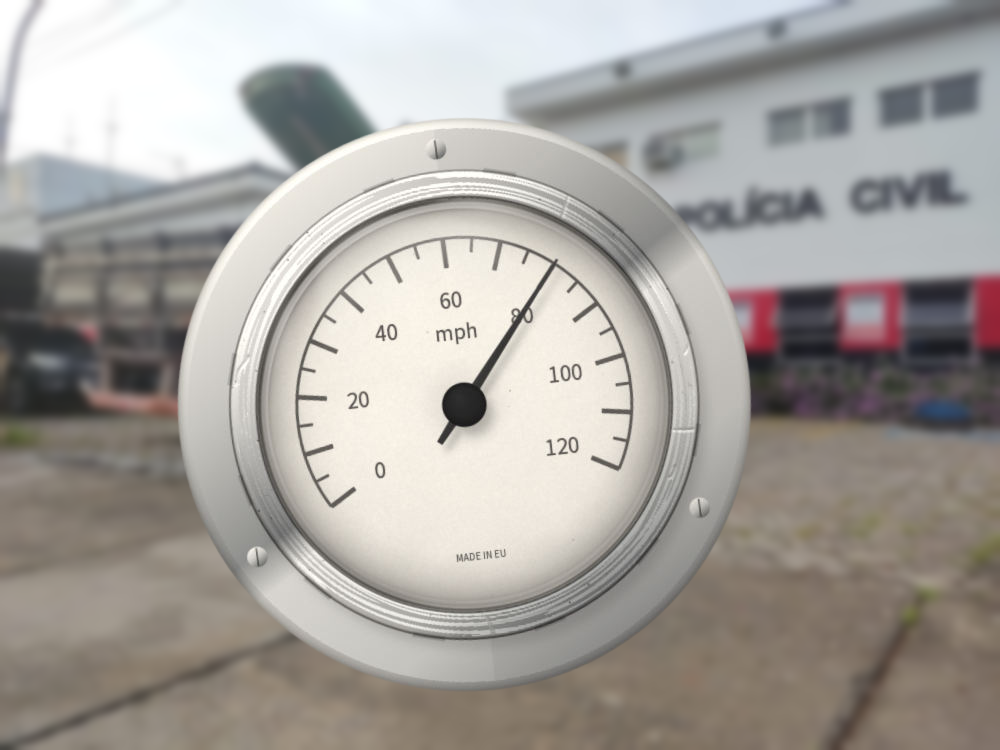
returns 80 mph
